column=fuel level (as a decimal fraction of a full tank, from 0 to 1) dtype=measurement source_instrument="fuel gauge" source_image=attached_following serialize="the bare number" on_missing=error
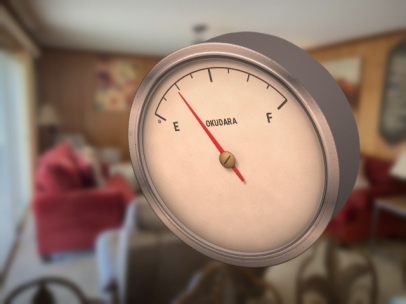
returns 0.25
